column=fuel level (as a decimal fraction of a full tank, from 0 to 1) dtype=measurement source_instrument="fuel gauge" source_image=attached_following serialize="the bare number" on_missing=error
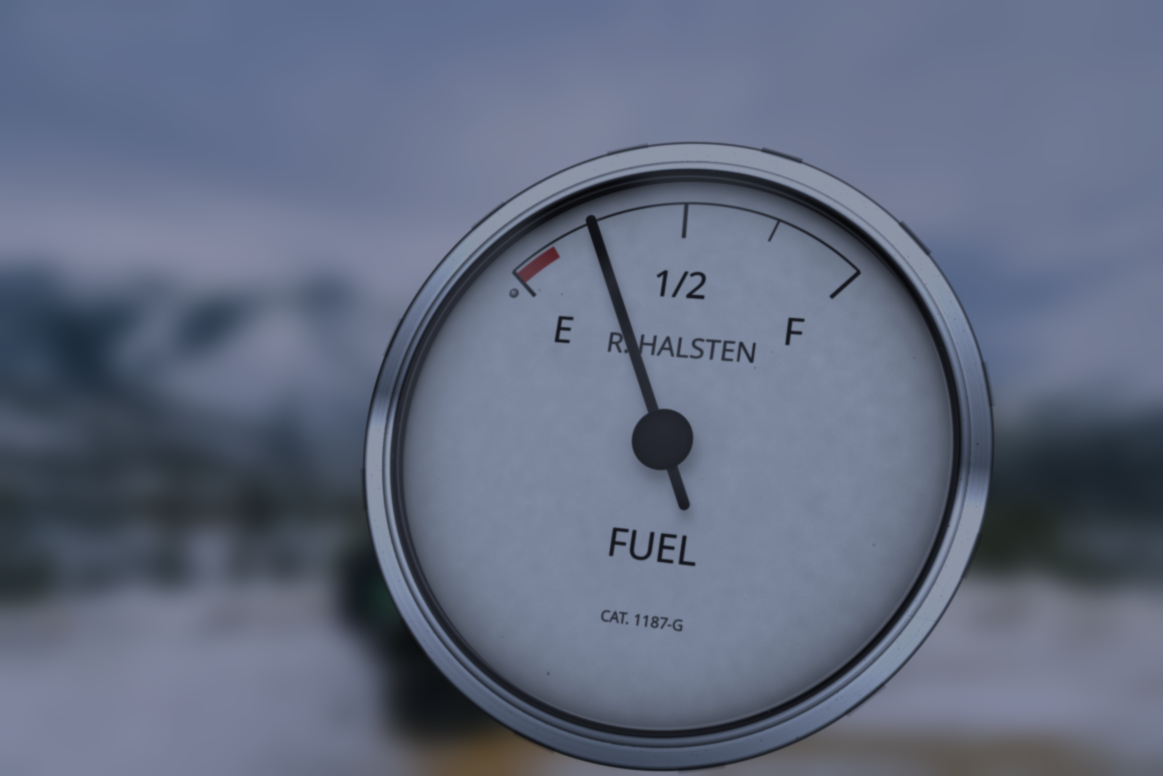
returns 0.25
